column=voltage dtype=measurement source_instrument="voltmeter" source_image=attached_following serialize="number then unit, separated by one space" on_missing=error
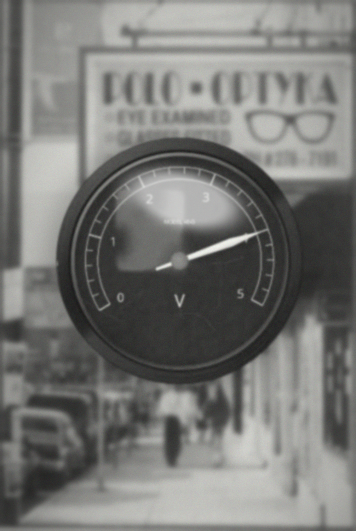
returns 4 V
